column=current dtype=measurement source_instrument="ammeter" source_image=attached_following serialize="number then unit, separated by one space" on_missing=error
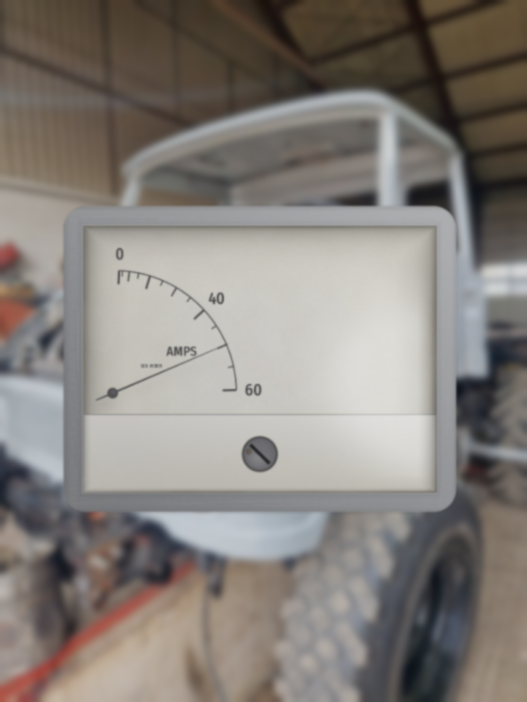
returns 50 A
